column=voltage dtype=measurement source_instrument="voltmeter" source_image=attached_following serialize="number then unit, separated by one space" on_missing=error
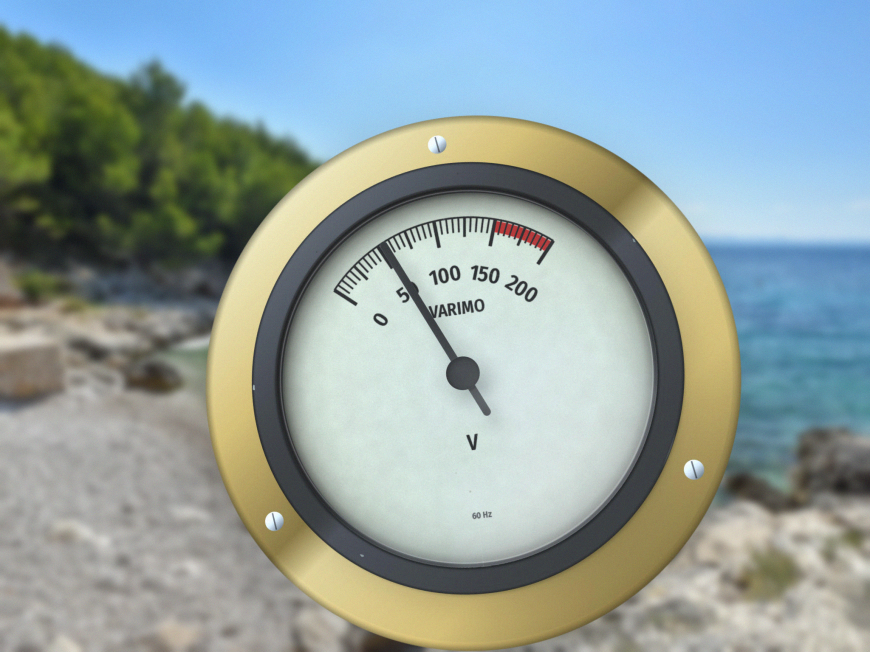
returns 55 V
